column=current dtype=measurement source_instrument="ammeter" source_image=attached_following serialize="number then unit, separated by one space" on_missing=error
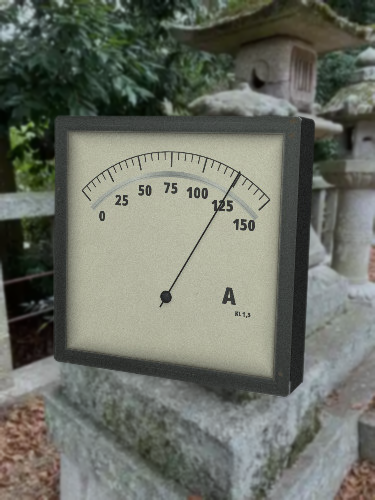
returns 125 A
